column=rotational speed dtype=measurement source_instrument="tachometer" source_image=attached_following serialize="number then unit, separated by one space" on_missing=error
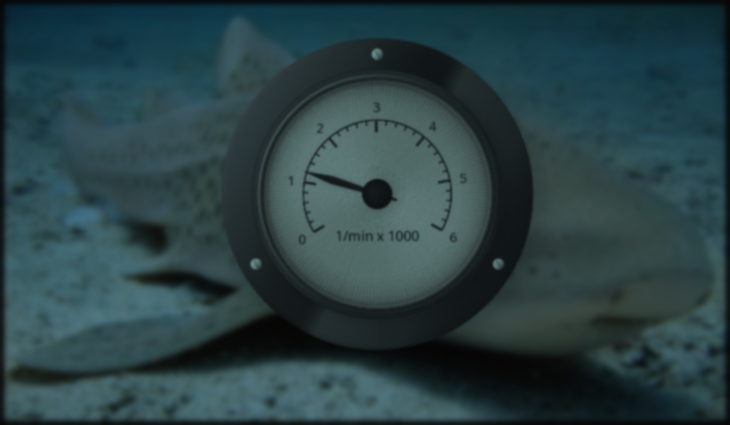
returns 1200 rpm
